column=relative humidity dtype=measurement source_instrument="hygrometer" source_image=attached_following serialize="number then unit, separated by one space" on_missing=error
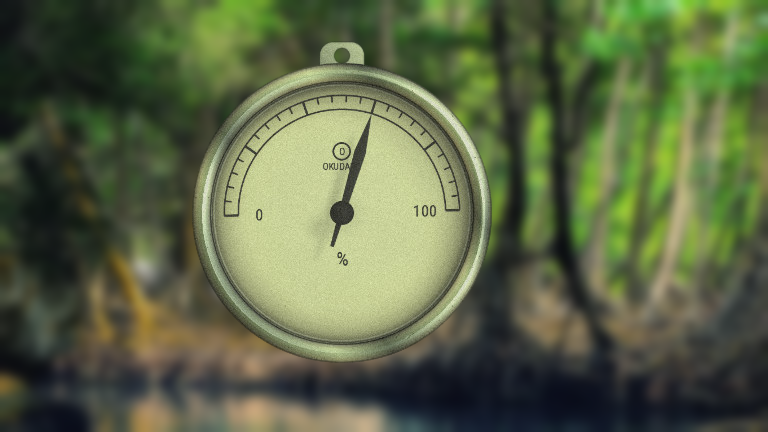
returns 60 %
